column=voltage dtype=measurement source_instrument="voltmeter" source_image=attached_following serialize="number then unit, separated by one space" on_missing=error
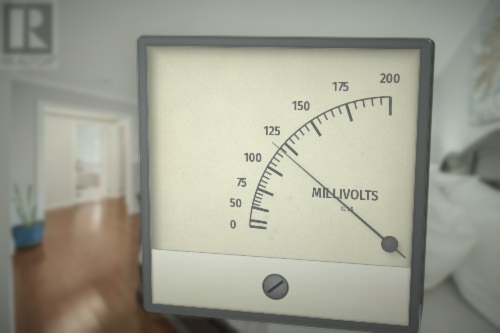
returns 120 mV
